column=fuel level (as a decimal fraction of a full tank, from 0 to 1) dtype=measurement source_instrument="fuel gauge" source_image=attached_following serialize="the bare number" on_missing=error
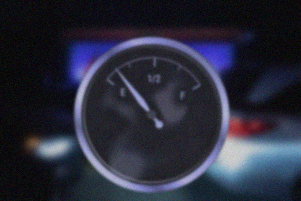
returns 0.125
